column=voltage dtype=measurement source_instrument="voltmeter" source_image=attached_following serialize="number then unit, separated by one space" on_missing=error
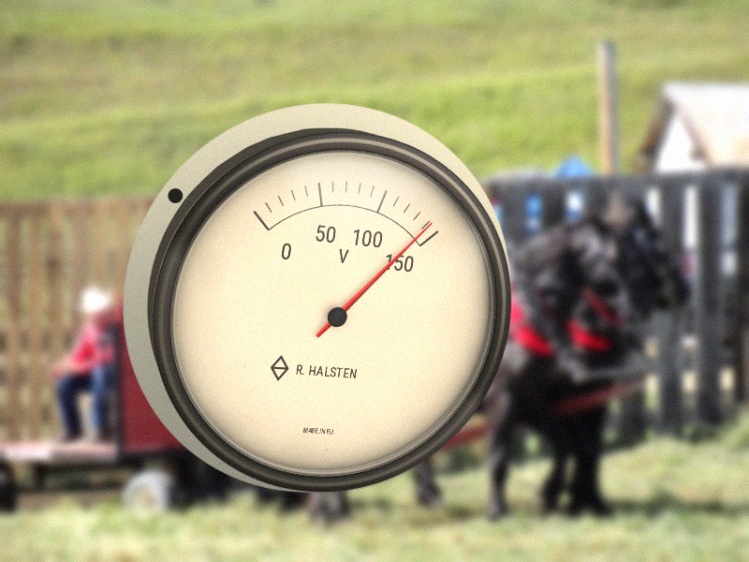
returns 140 V
